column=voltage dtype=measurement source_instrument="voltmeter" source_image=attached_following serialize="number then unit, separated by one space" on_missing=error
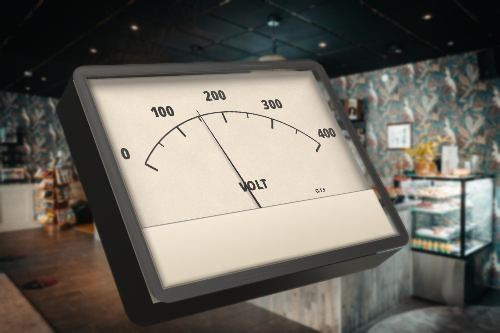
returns 150 V
